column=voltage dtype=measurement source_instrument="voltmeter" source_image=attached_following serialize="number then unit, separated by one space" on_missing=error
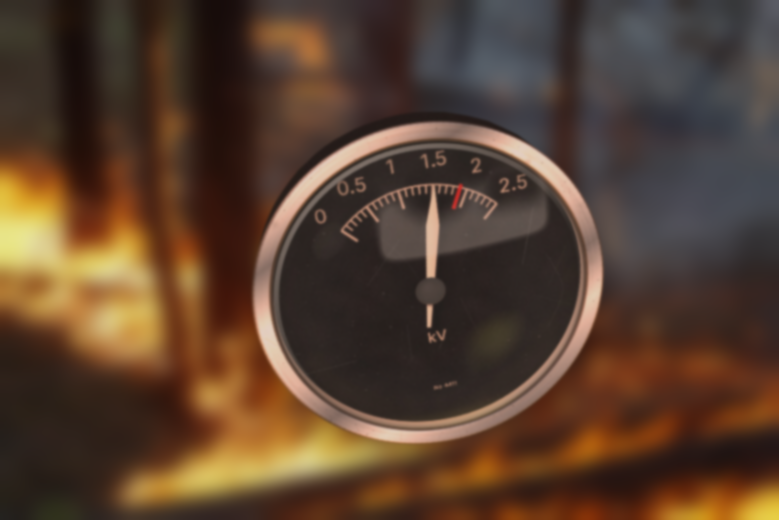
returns 1.5 kV
